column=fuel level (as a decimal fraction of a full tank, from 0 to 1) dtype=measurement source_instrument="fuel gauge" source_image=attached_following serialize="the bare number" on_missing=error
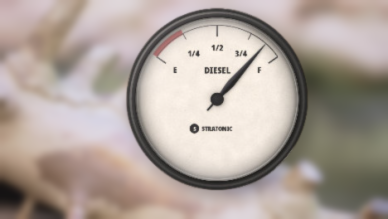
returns 0.875
